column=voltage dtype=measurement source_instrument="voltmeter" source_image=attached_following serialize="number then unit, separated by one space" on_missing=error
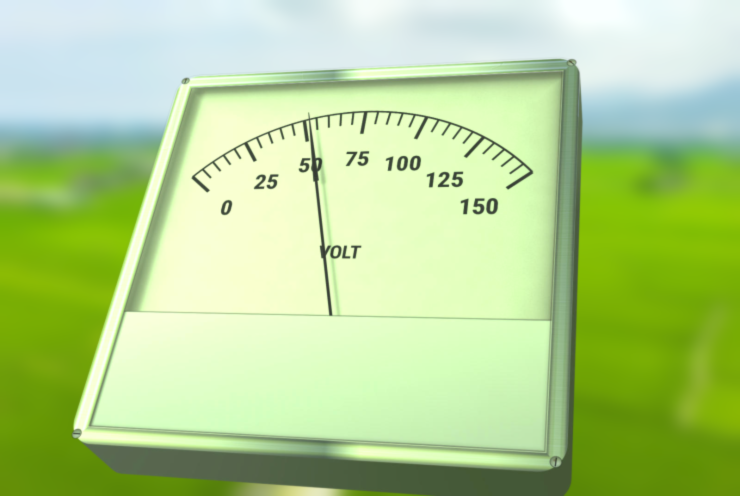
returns 52.5 V
